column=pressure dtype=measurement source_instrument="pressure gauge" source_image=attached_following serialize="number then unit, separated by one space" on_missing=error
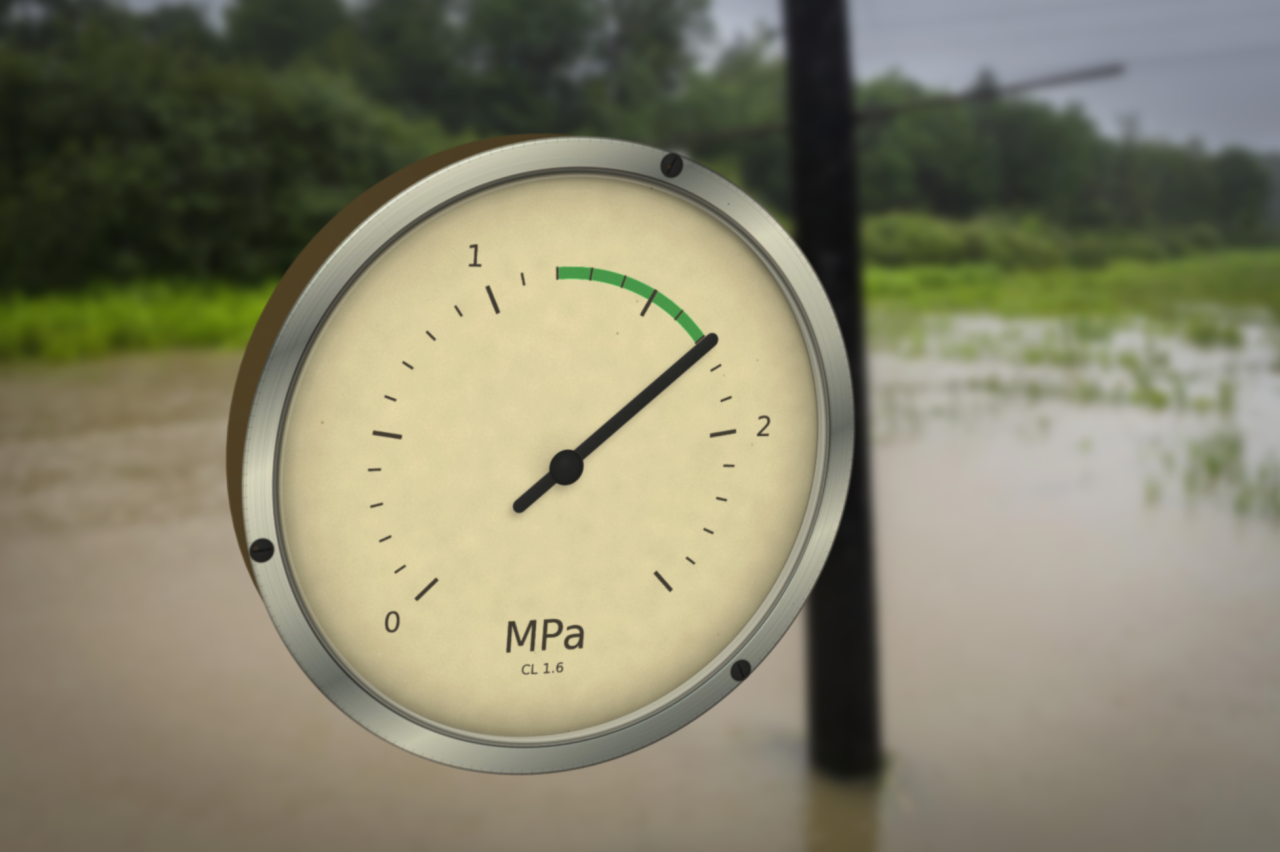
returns 1.7 MPa
